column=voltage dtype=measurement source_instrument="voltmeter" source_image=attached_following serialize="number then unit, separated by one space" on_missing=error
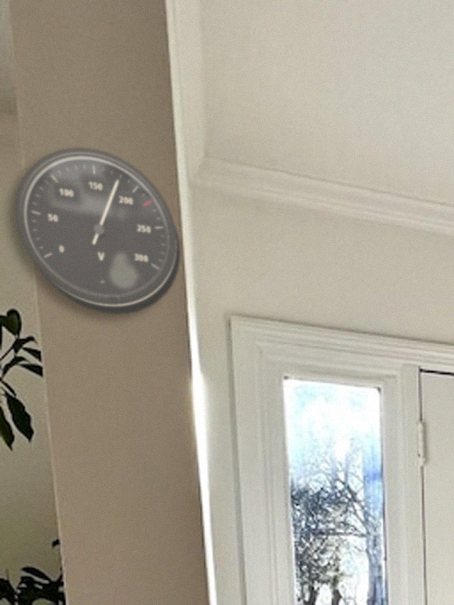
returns 180 V
